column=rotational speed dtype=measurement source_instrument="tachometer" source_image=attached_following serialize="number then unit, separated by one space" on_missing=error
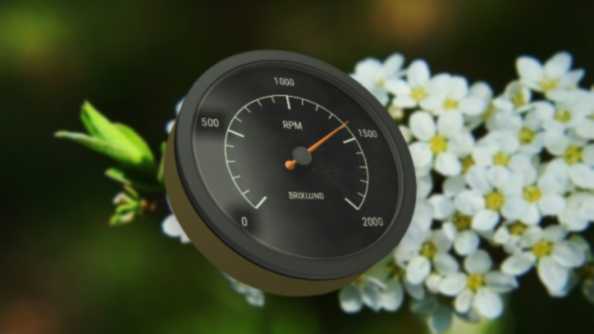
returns 1400 rpm
